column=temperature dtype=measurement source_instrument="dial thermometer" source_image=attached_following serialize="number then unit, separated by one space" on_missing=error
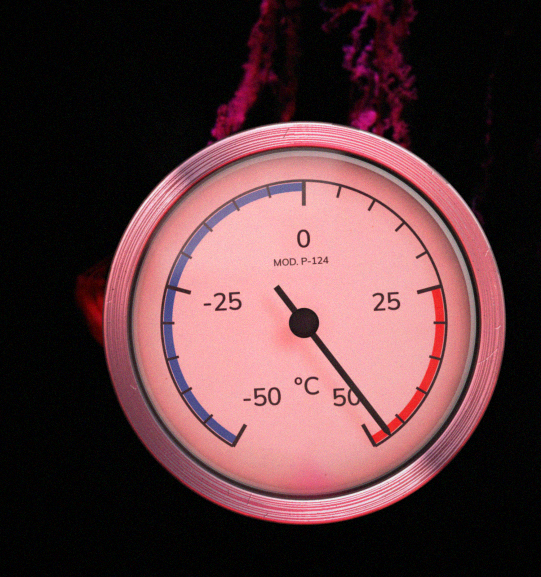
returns 47.5 °C
